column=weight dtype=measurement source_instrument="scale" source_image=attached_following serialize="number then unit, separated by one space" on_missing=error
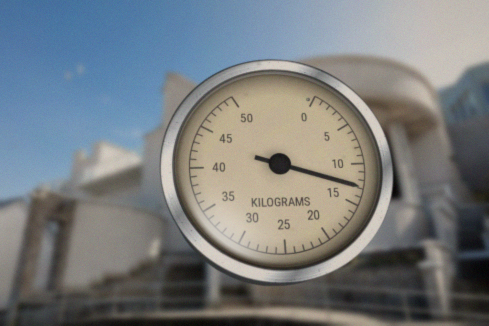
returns 13 kg
